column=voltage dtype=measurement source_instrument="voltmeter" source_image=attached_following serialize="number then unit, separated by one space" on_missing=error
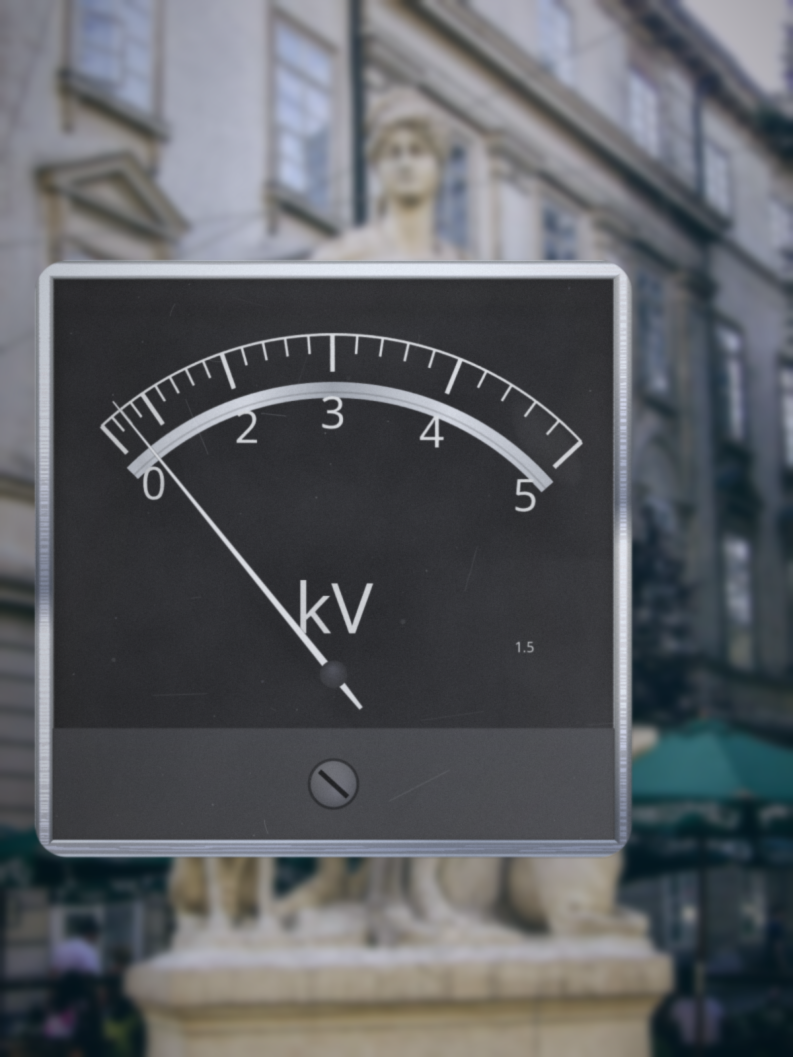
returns 0.6 kV
